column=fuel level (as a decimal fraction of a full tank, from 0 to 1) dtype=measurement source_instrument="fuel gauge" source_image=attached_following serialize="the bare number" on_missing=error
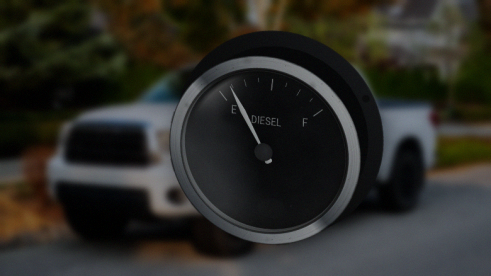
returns 0.125
